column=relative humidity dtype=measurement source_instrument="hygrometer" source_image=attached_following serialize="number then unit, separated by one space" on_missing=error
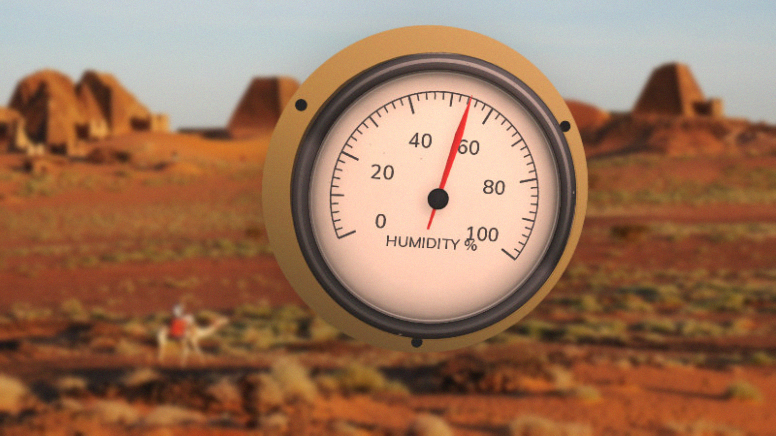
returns 54 %
